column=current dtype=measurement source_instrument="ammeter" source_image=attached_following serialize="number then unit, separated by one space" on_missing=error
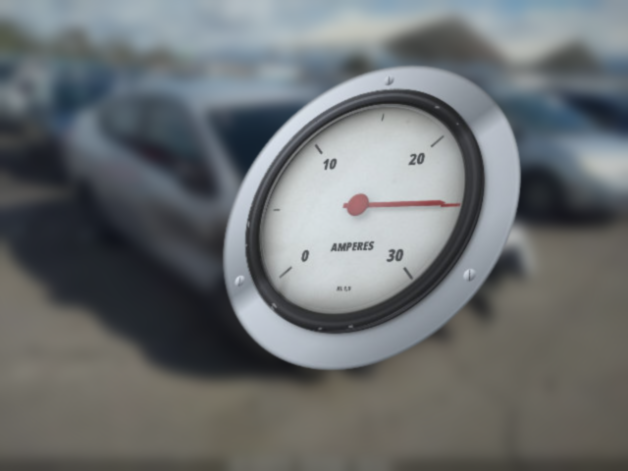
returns 25 A
